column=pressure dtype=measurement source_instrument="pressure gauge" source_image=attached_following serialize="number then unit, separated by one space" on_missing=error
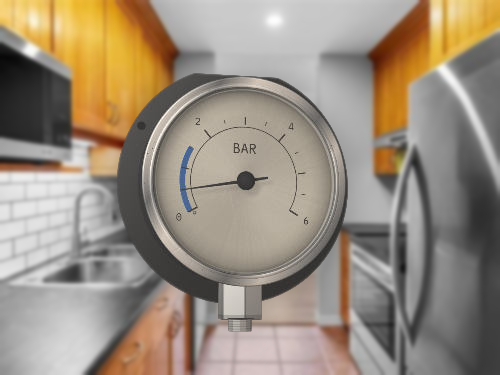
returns 0.5 bar
